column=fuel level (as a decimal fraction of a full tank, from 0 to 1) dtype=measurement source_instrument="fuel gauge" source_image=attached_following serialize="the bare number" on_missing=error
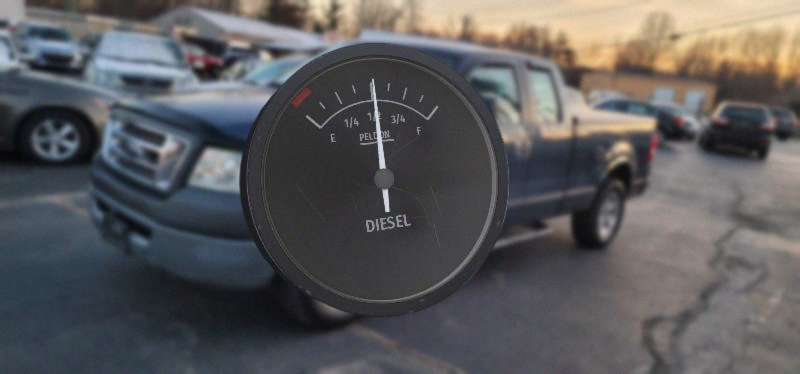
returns 0.5
